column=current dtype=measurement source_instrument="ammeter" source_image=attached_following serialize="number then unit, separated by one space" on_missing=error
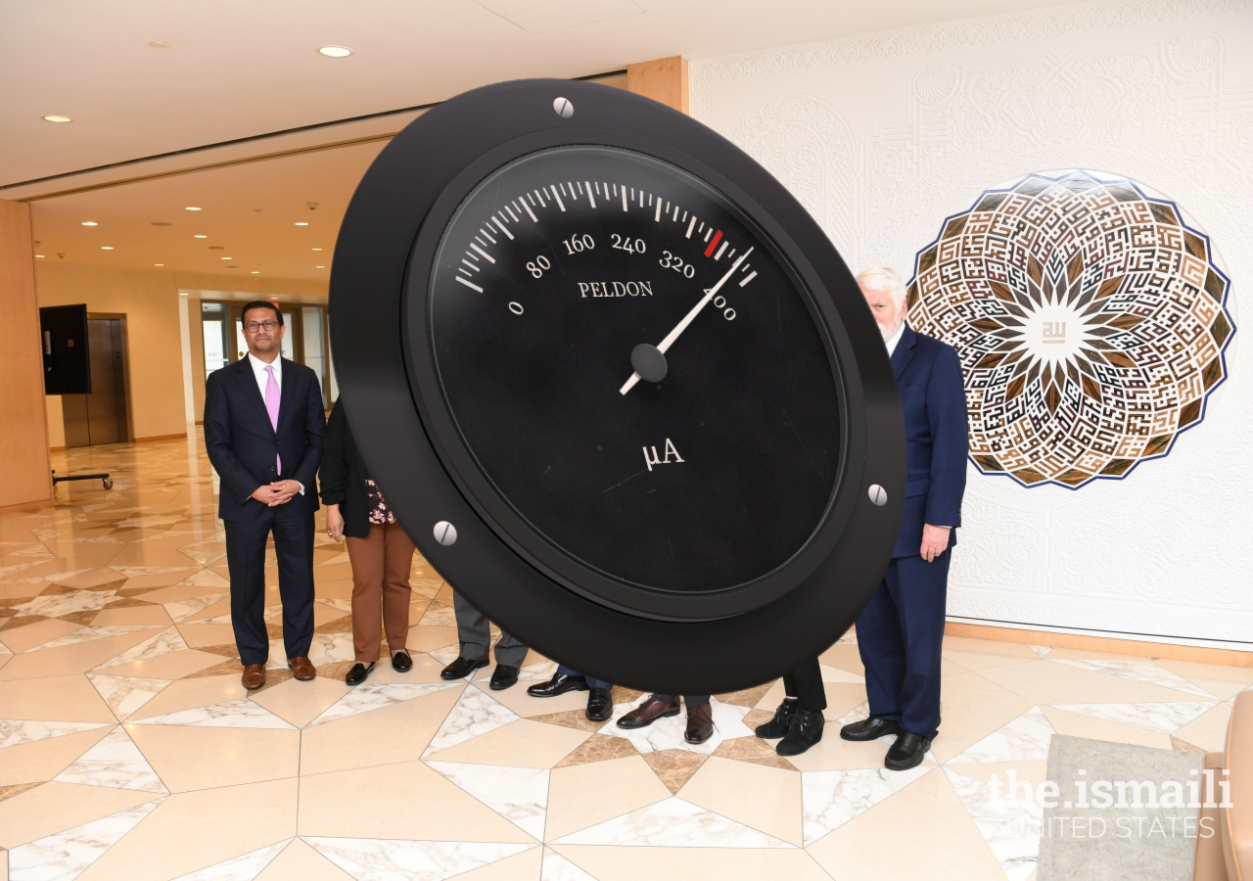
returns 380 µA
